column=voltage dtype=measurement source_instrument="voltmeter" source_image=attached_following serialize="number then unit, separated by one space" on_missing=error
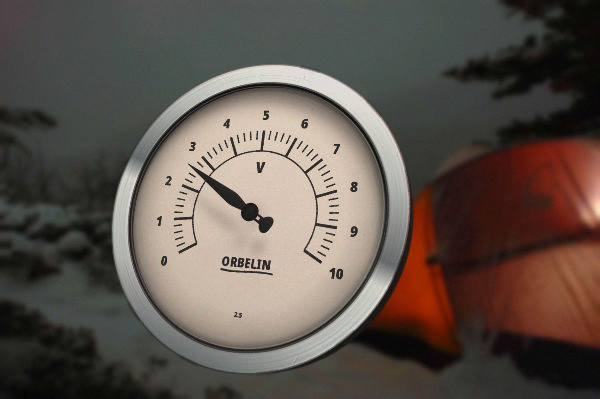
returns 2.6 V
